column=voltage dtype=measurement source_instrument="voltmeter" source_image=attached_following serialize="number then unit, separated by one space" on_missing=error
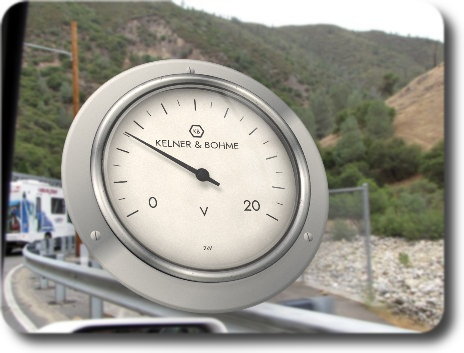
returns 5 V
